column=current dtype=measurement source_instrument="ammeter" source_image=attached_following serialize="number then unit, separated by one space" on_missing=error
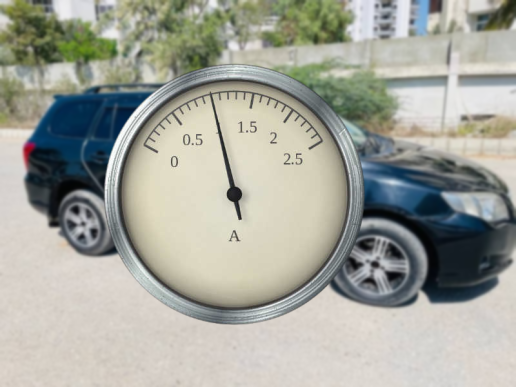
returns 1 A
